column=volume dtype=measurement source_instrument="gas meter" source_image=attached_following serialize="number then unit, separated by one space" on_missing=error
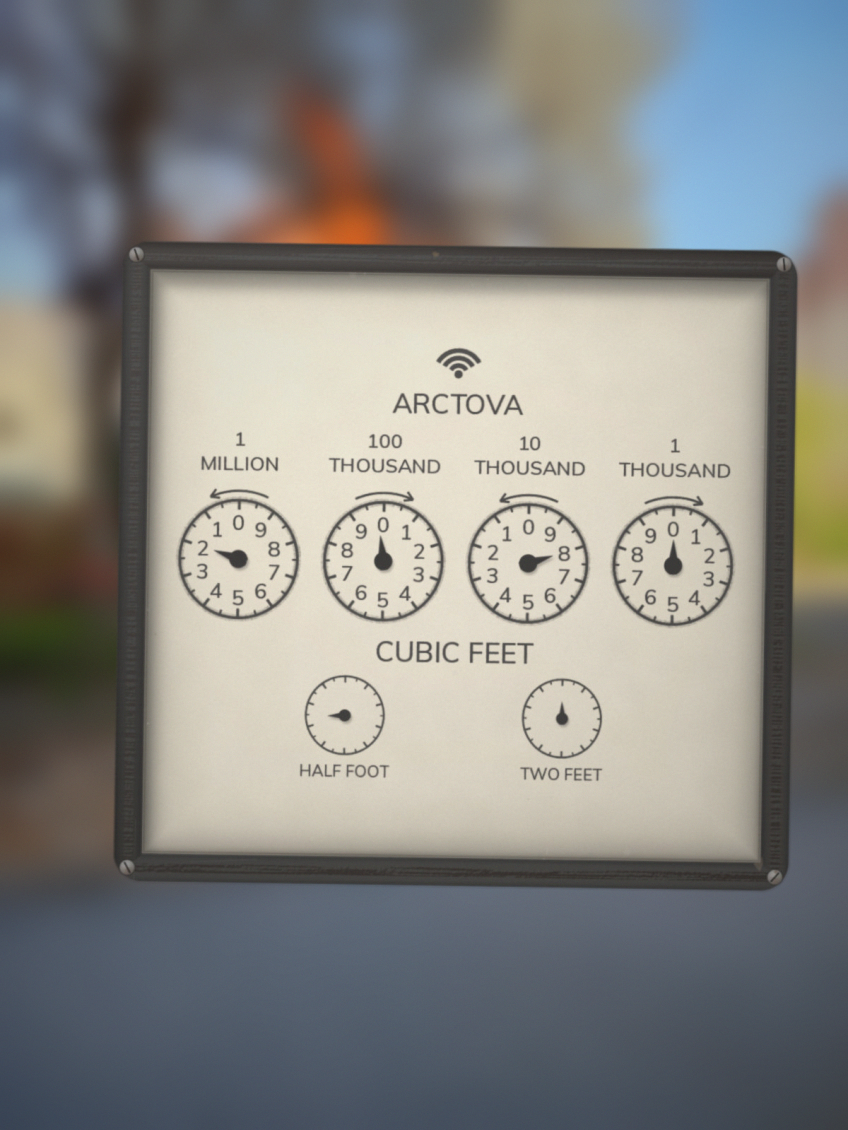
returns 198000 ft³
